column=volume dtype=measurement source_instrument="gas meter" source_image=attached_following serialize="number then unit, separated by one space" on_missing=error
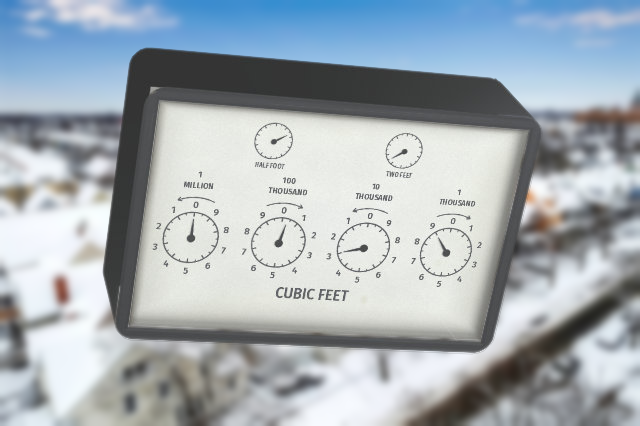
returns 2900 ft³
